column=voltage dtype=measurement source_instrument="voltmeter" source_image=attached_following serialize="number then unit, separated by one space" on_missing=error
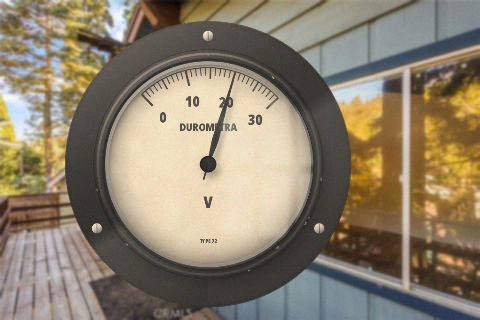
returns 20 V
